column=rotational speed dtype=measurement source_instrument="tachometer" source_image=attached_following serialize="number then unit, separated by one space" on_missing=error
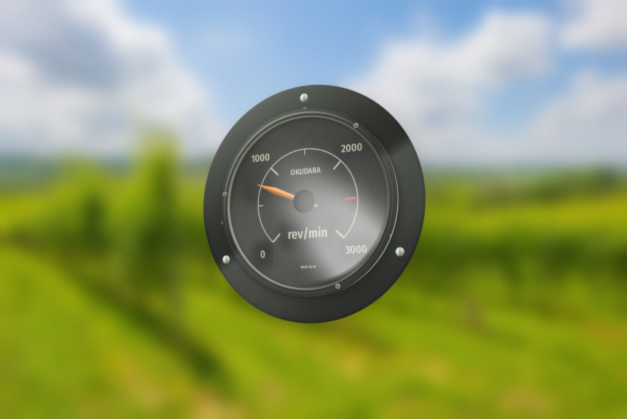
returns 750 rpm
